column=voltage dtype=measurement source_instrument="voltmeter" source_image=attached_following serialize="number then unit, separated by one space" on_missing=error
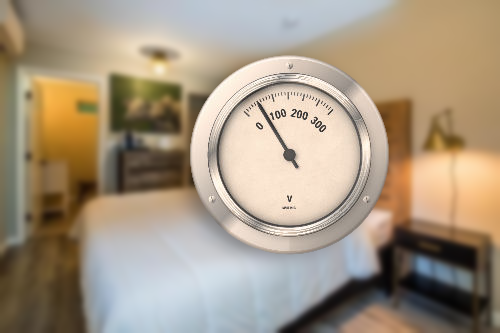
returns 50 V
